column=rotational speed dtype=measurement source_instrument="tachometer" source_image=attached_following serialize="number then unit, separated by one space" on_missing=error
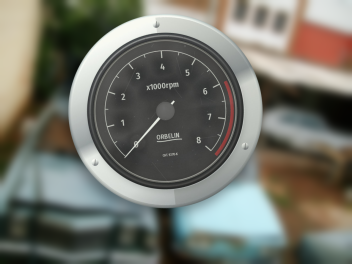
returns 0 rpm
